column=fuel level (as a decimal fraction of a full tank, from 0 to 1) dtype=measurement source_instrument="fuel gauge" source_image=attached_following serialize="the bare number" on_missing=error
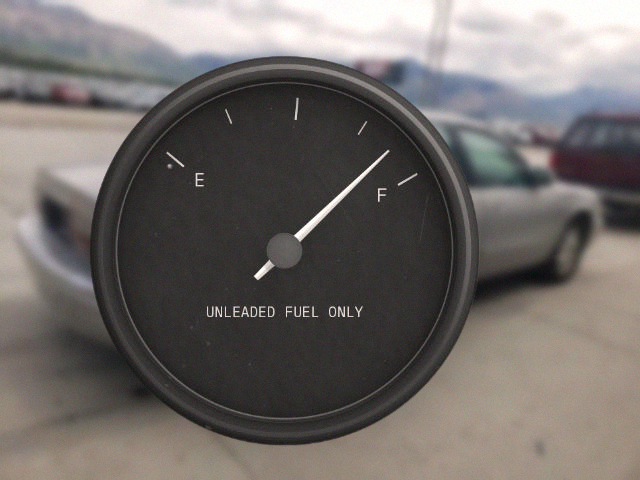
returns 0.875
